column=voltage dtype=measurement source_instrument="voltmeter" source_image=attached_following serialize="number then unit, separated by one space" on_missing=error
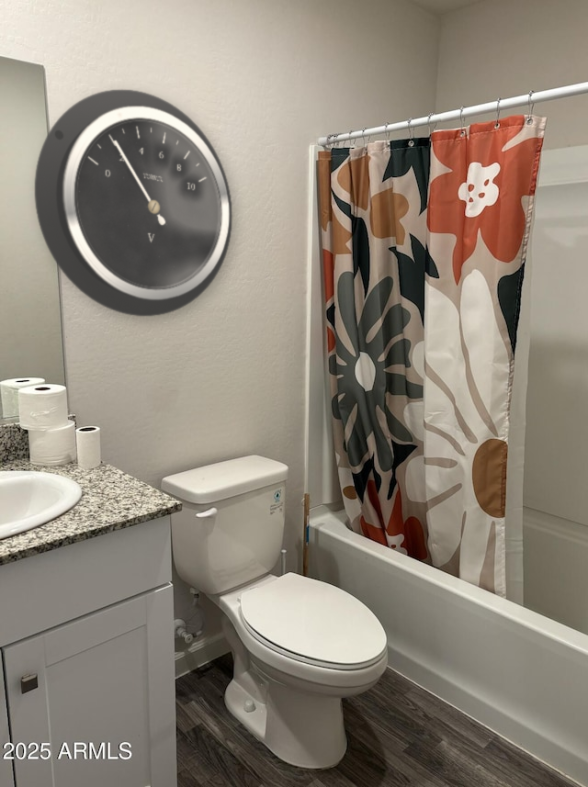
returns 2 V
